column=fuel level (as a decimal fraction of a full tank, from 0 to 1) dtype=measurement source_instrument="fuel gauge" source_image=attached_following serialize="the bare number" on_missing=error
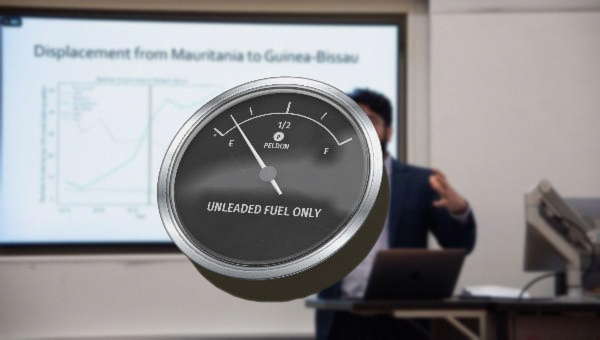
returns 0.125
